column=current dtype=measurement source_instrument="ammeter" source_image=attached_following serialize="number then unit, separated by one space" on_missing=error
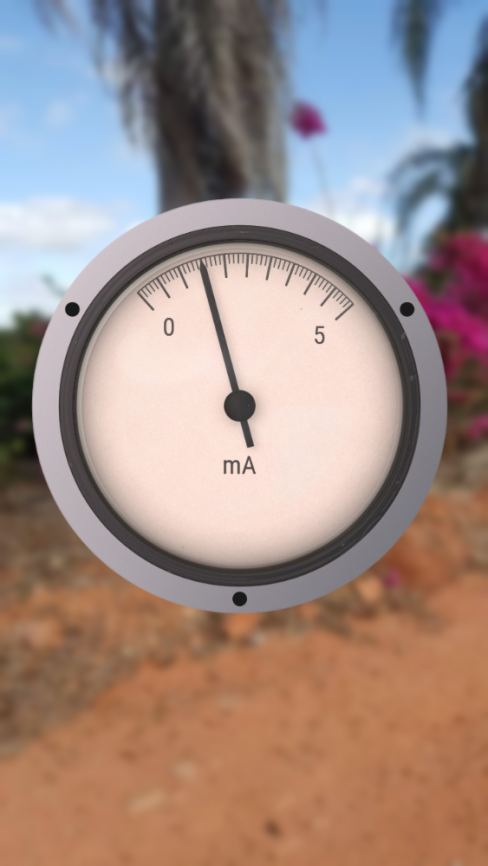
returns 1.5 mA
